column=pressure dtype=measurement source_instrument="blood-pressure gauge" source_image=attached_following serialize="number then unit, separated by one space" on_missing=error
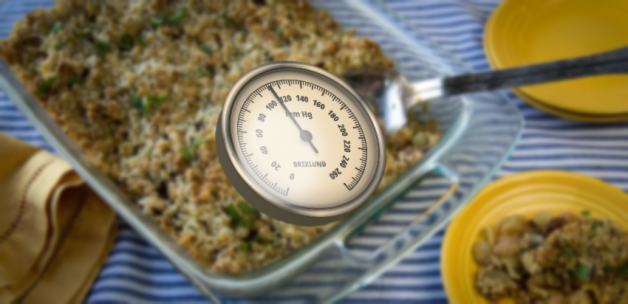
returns 110 mmHg
